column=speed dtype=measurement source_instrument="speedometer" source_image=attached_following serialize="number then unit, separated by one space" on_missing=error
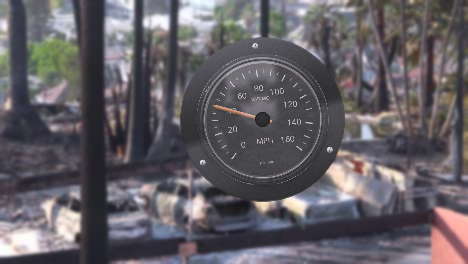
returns 40 mph
